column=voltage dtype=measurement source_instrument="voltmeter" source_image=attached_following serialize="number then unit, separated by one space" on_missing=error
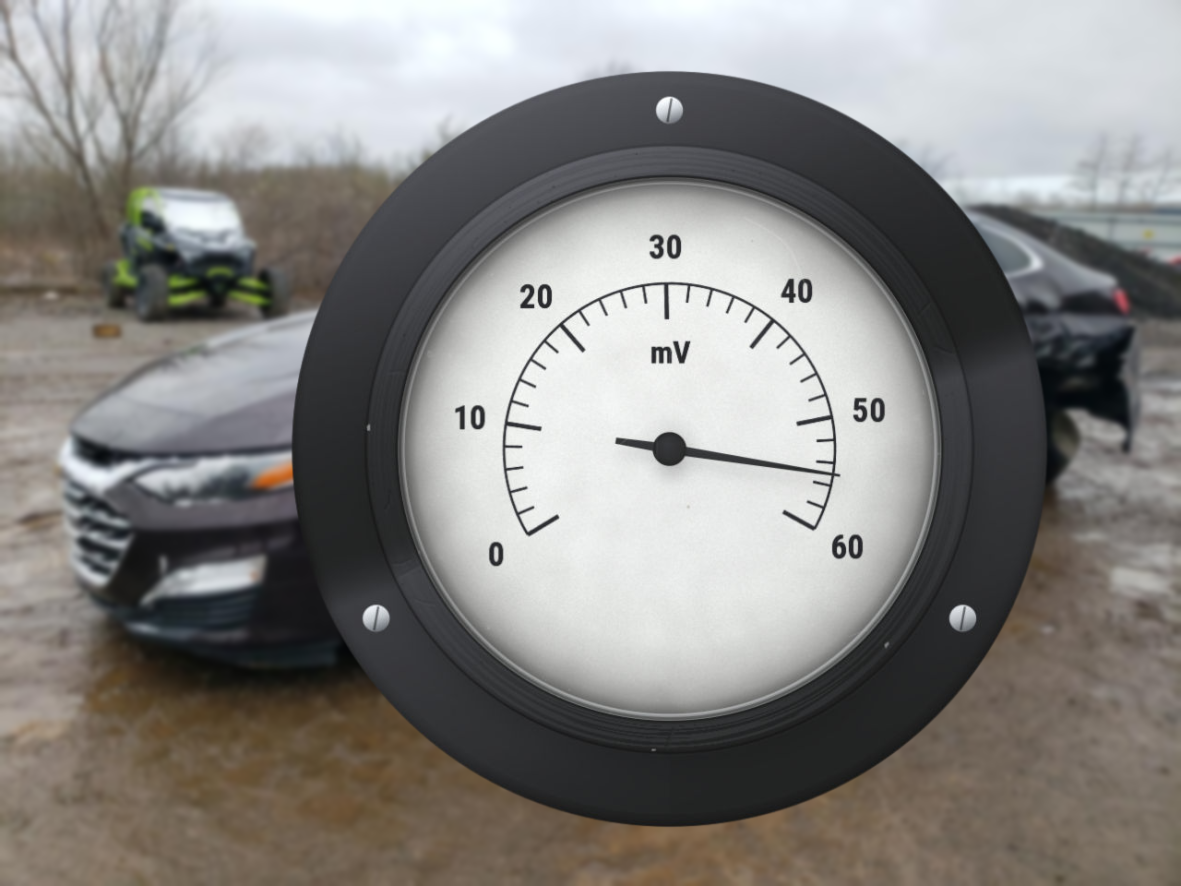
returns 55 mV
